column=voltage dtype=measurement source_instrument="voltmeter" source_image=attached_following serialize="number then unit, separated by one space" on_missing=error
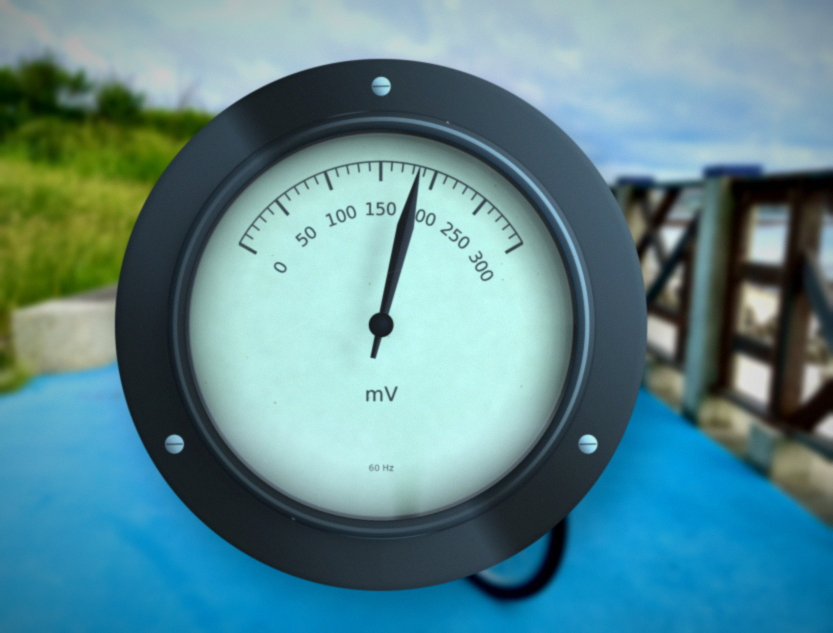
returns 185 mV
